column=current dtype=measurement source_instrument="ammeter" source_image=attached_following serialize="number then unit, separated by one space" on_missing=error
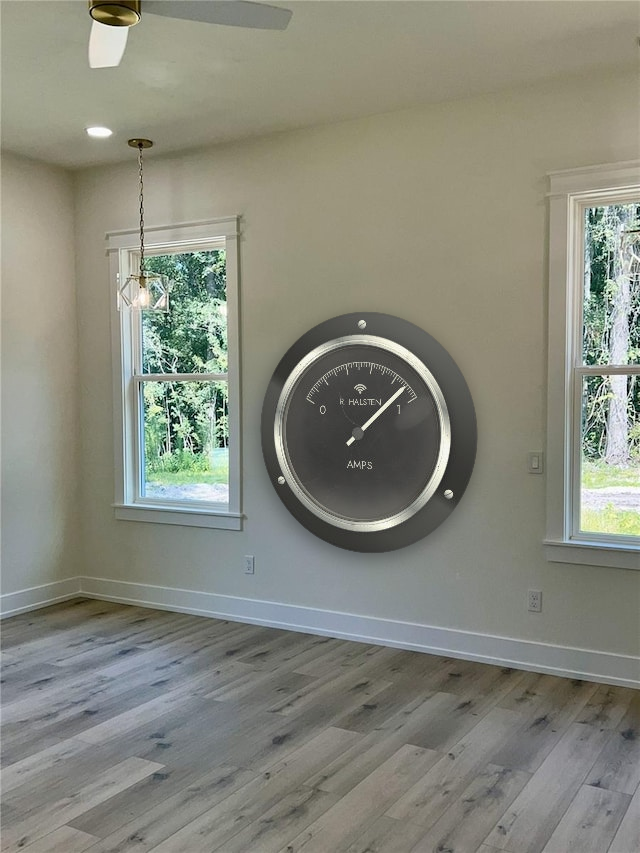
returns 0.9 A
